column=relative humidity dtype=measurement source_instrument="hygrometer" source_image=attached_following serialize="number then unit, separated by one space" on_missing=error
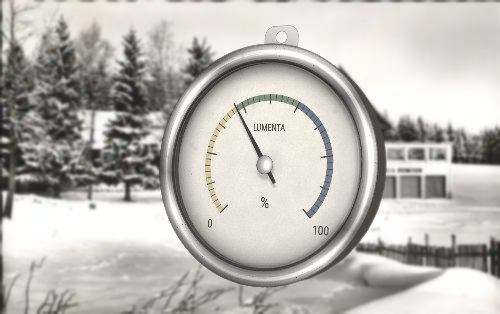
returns 38 %
